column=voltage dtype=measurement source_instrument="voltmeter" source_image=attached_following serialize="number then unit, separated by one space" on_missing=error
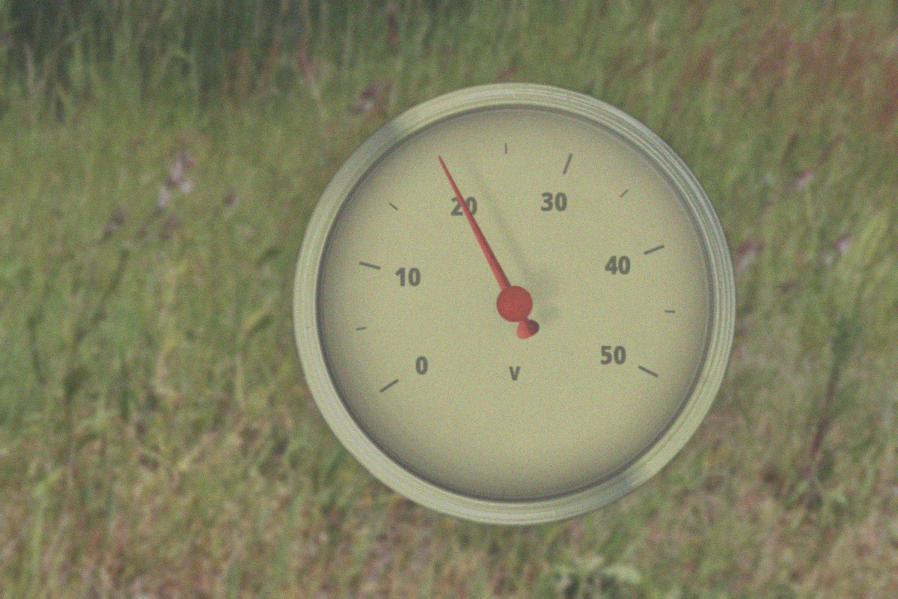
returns 20 V
